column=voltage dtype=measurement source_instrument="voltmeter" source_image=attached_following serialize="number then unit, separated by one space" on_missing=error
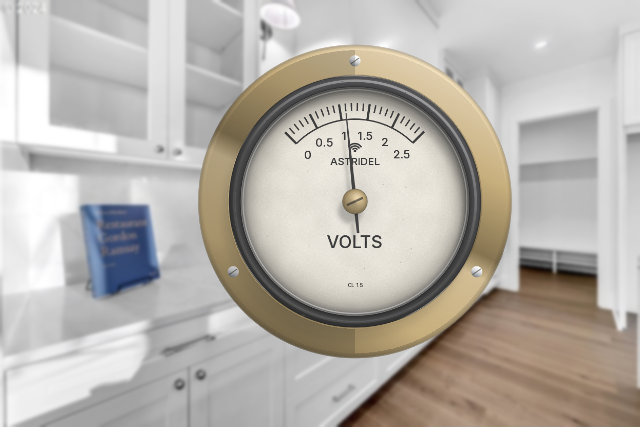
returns 1.1 V
